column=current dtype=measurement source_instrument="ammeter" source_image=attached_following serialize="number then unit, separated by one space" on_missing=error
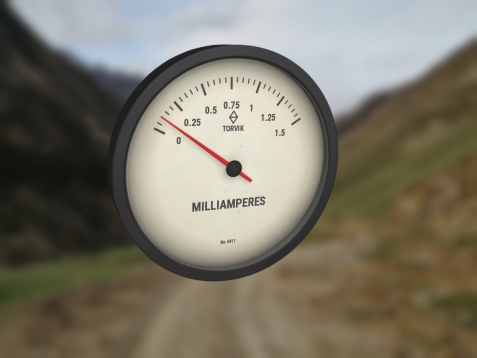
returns 0.1 mA
